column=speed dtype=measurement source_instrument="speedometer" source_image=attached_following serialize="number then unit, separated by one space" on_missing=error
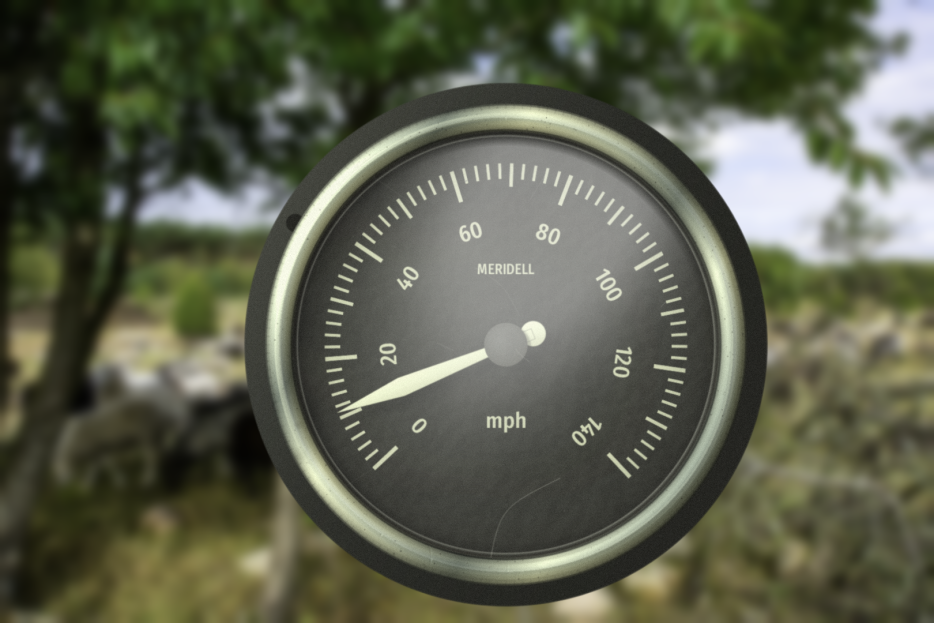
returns 11 mph
